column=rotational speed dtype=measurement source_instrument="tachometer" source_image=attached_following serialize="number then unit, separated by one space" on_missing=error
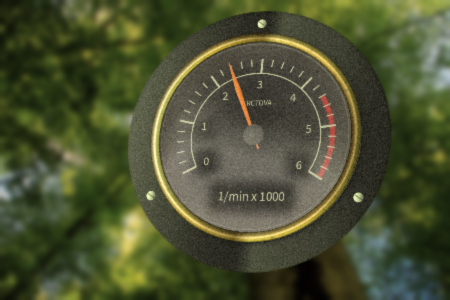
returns 2400 rpm
